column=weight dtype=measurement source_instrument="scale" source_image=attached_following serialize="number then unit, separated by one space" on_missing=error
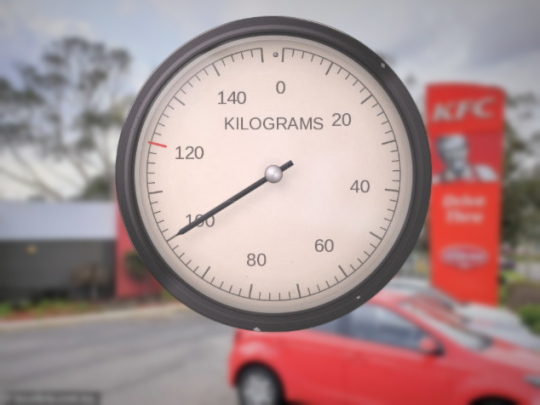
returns 100 kg
